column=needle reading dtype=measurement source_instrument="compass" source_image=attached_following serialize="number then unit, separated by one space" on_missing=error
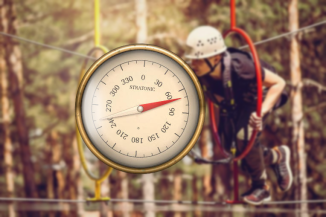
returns 70 °
